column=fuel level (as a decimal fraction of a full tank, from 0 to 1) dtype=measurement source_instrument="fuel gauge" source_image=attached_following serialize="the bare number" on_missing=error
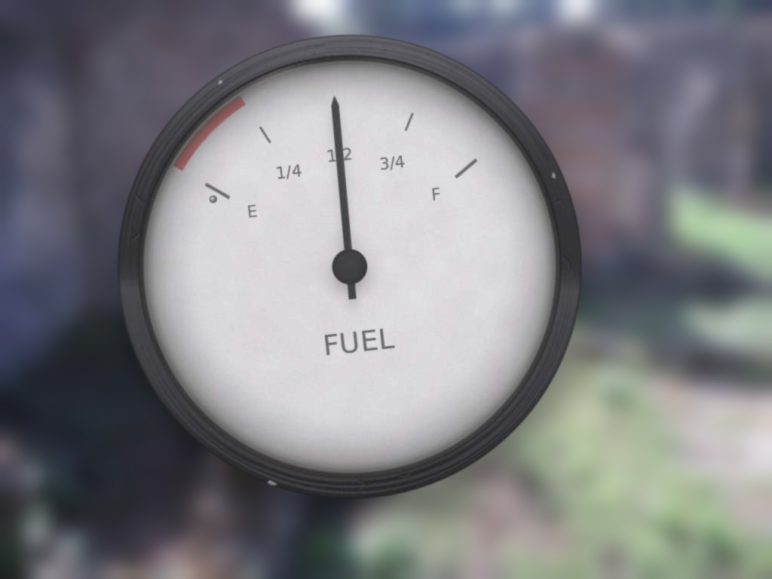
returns 0.5
